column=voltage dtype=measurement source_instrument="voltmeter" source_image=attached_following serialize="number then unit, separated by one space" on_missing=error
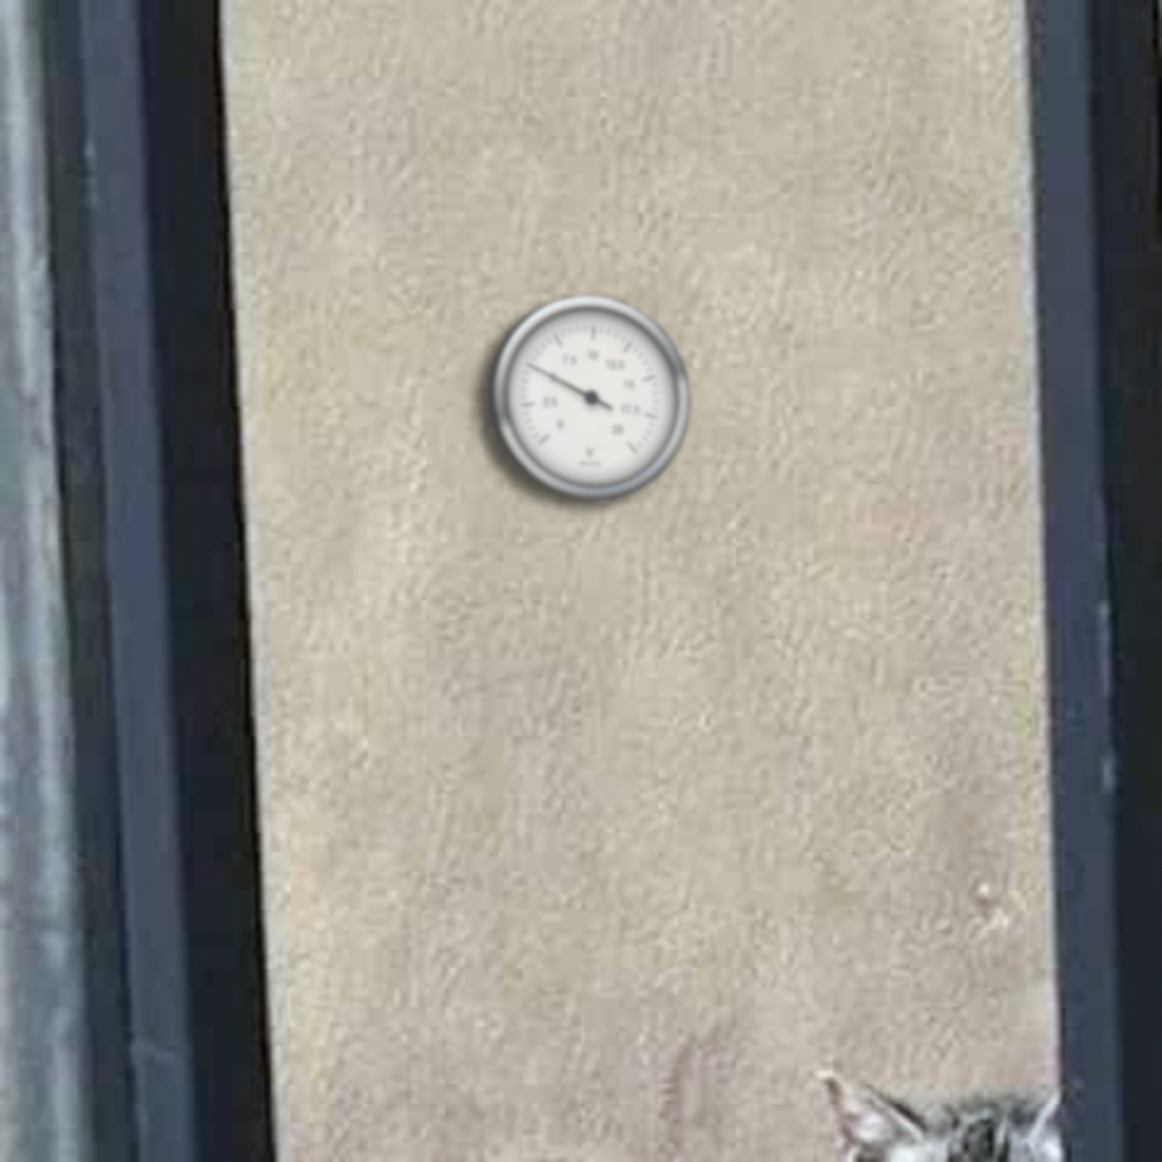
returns 5 V
